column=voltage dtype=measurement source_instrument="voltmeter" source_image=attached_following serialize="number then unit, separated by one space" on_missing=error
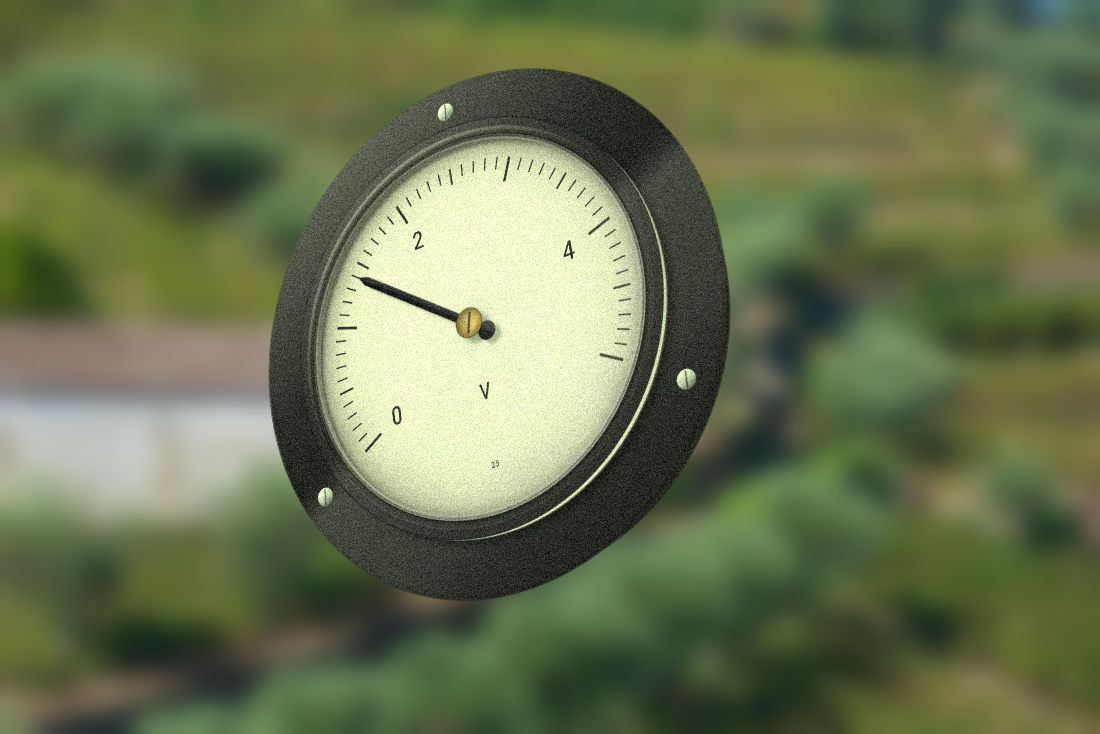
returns 1.4 V
